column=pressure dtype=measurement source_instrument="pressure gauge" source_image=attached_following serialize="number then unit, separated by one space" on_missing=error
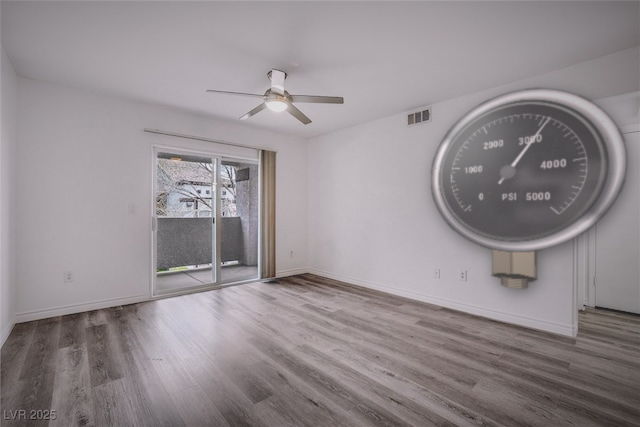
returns 3100 psi
